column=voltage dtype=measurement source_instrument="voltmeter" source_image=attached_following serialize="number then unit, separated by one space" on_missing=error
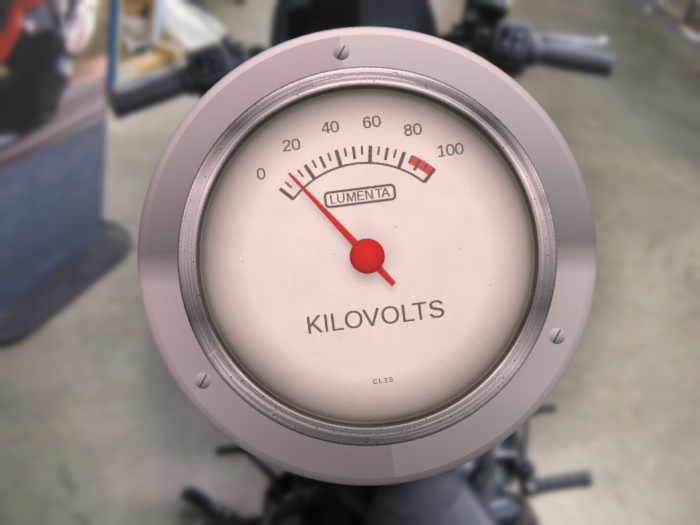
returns 10 kV
